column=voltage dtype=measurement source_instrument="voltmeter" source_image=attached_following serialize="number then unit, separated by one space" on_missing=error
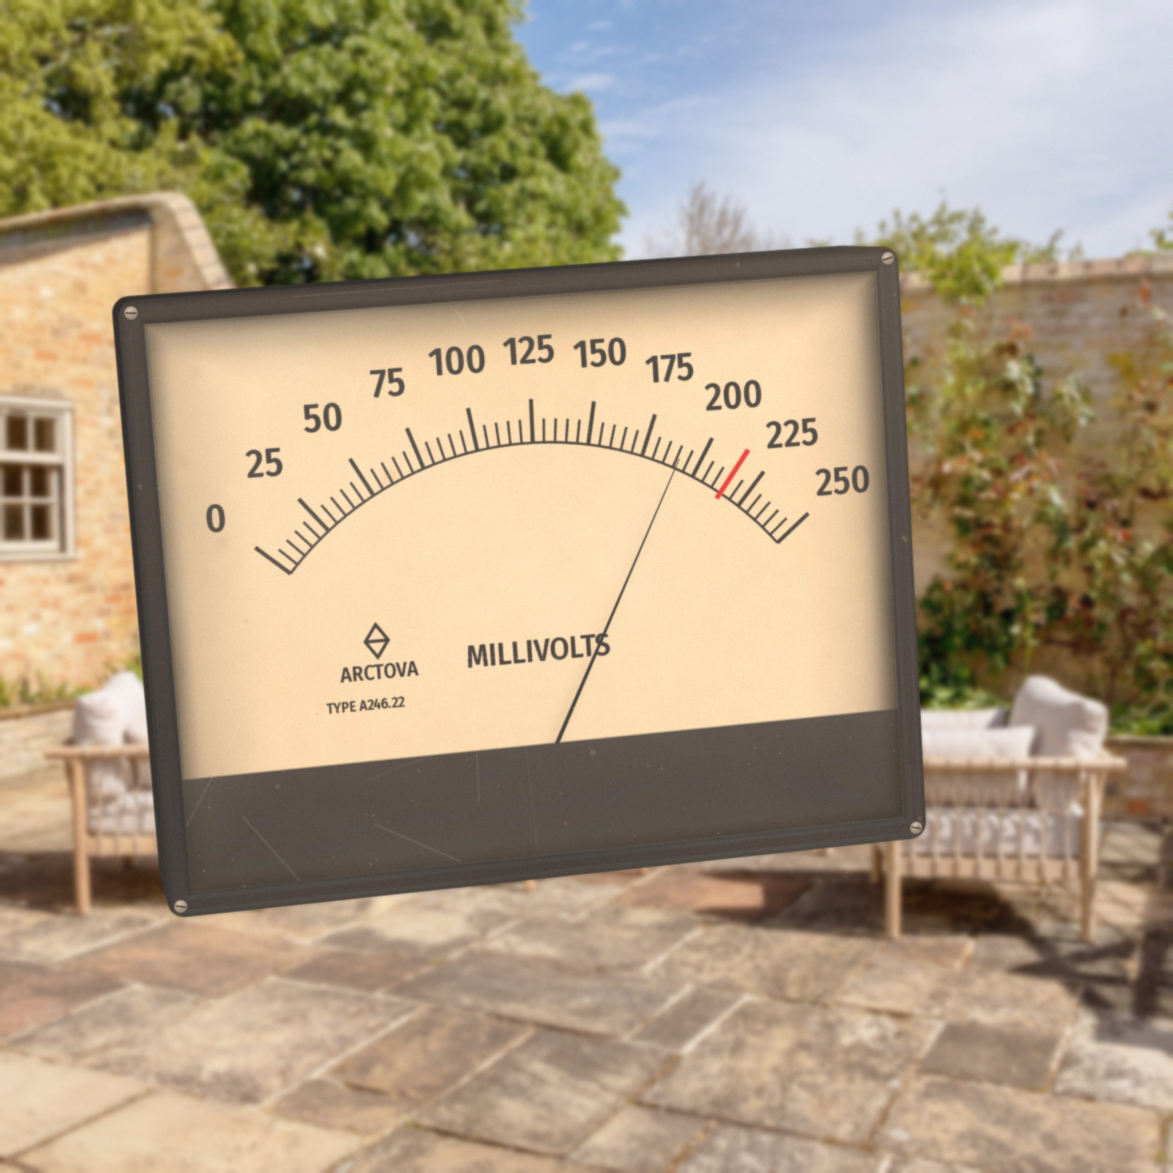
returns 190 mV
